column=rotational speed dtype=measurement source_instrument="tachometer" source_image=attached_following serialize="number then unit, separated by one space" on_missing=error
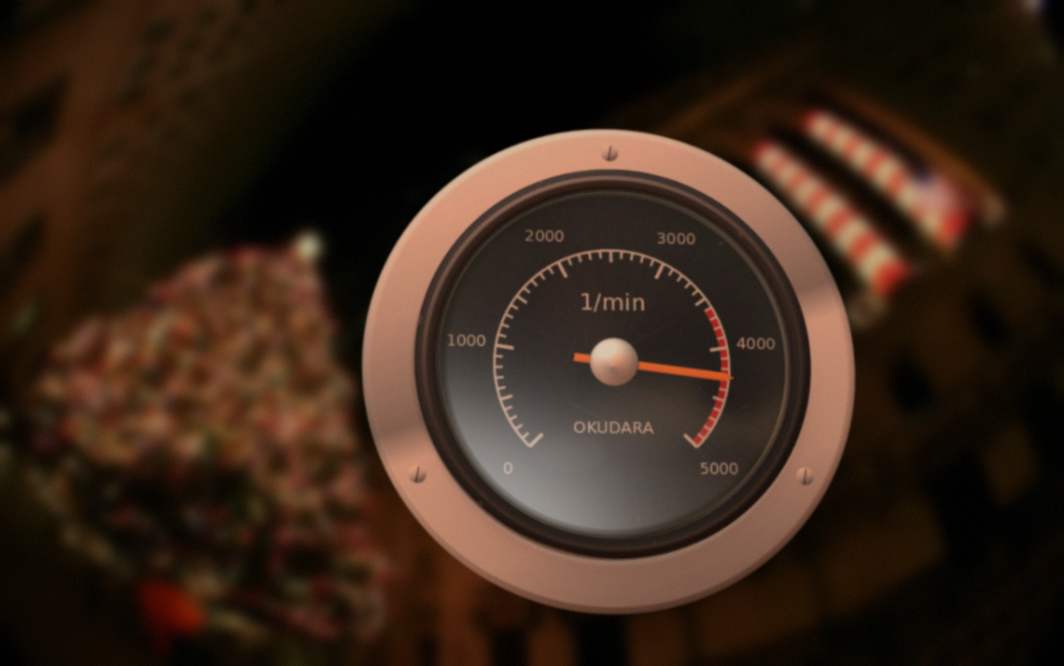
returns 4300 rpm
